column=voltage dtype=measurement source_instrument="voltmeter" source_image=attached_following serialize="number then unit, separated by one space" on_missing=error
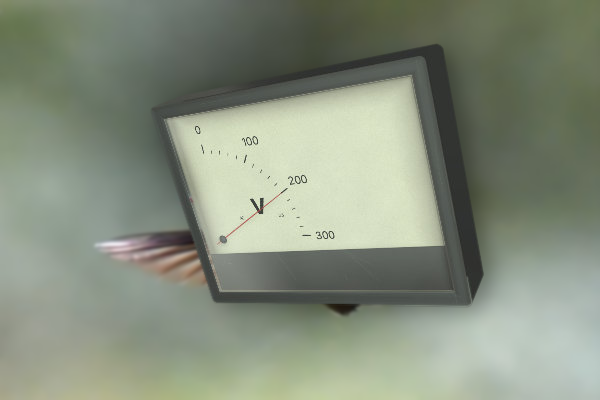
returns 200 V
